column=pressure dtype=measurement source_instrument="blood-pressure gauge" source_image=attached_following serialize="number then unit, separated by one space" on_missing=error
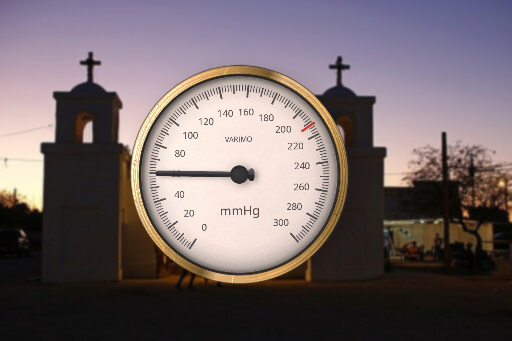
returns 60 mmHg
